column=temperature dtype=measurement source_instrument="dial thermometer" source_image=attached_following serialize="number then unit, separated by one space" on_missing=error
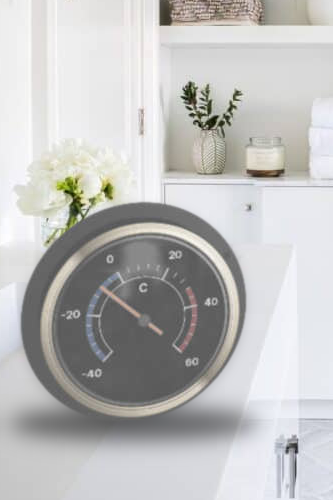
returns -8 °C
